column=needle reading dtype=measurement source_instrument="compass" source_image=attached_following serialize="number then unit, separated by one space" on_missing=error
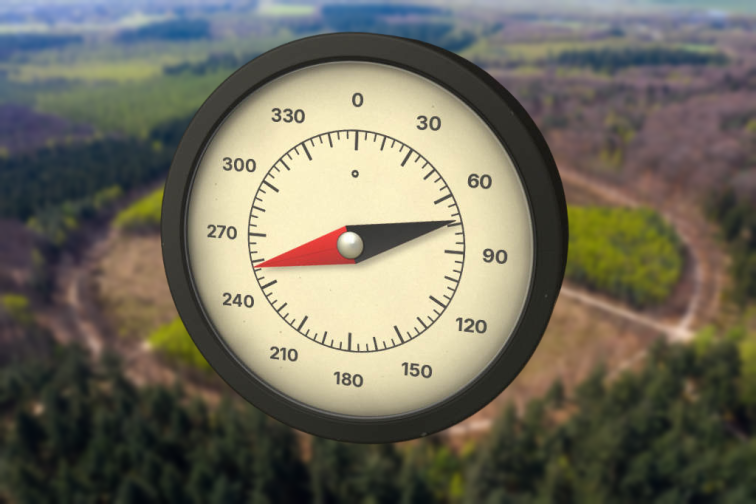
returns 252.5 °
